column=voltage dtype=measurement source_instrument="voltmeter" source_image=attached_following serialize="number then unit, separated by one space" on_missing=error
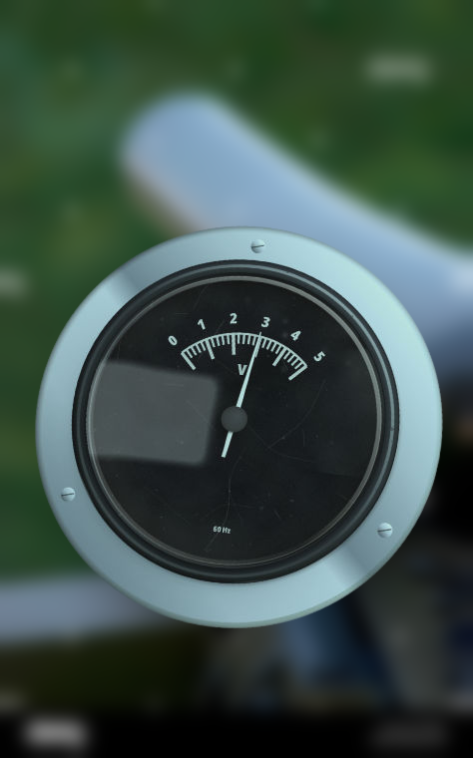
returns 3 V
